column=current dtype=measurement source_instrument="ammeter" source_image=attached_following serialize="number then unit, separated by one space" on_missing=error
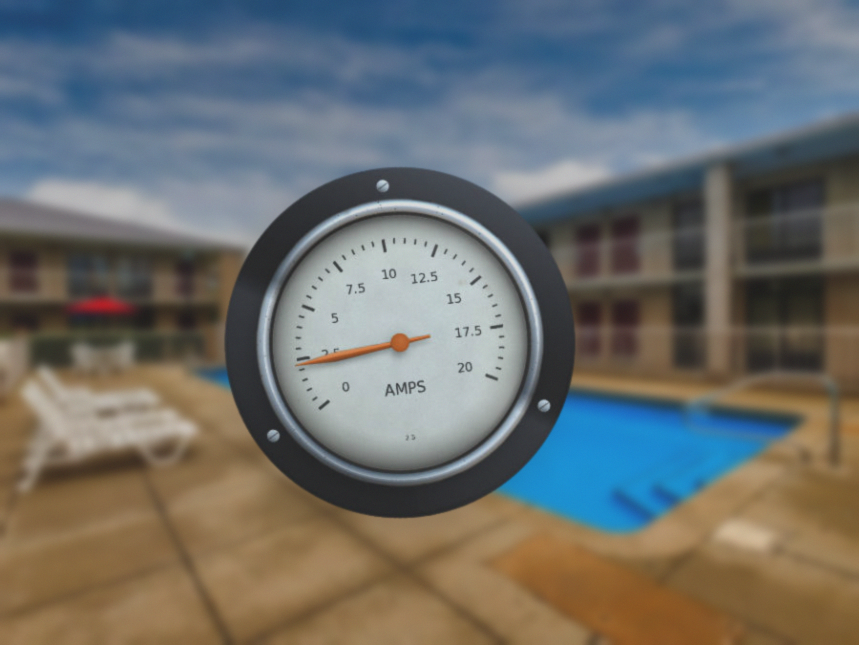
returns 2.25 A
